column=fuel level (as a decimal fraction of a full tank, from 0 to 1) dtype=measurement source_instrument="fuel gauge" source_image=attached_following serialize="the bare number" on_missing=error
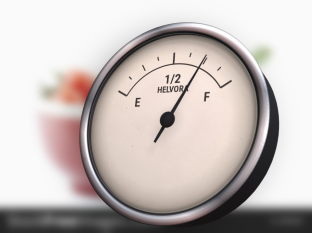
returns 0.75
